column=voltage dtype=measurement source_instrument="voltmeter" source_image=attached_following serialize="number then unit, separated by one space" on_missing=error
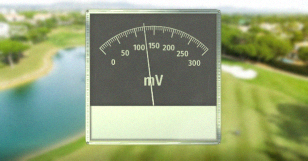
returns 125 mV
